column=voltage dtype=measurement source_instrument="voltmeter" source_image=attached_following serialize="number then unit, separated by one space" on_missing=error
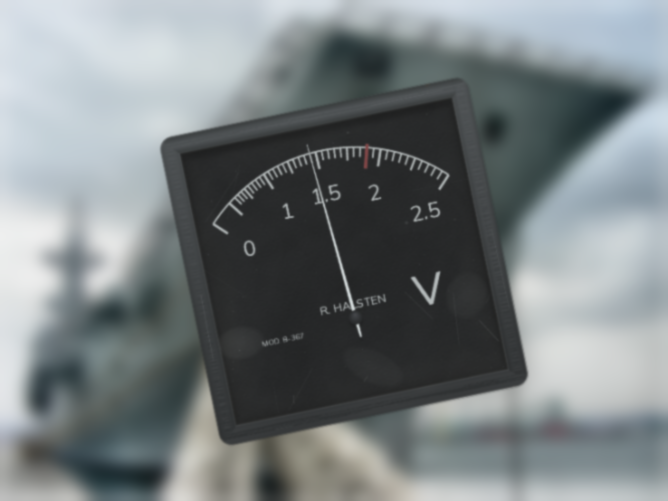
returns 1.45 V
